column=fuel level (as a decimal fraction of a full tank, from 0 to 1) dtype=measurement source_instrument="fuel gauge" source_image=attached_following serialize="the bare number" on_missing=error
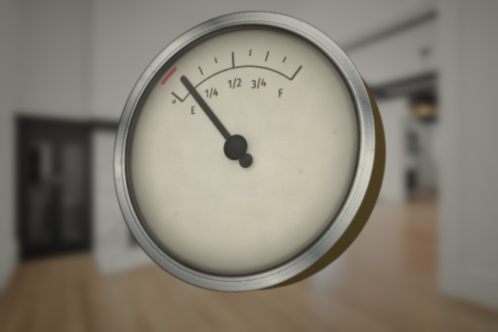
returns 0.125
